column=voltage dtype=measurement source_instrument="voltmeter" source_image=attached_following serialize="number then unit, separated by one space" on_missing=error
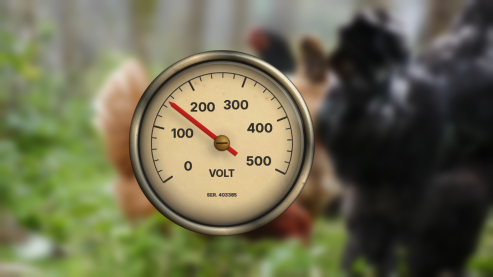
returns 150 V
